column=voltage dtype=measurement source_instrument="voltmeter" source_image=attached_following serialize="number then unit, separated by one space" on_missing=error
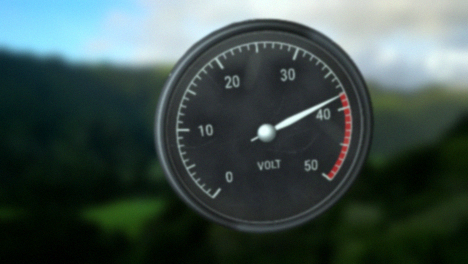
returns 38 V
